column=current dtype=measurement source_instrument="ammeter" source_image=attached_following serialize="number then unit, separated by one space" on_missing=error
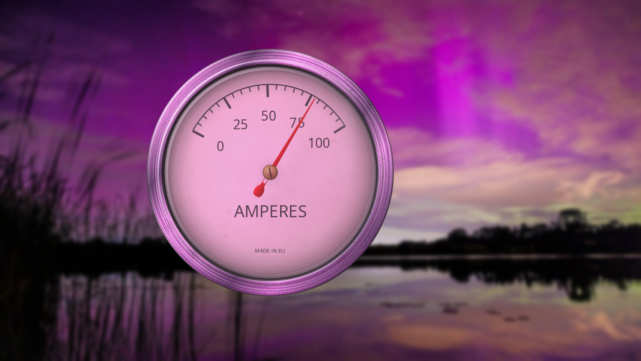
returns 77.5 A
